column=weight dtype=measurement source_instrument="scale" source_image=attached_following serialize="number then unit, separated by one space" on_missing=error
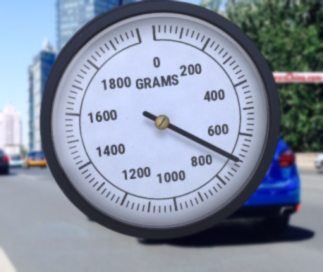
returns 700 g
